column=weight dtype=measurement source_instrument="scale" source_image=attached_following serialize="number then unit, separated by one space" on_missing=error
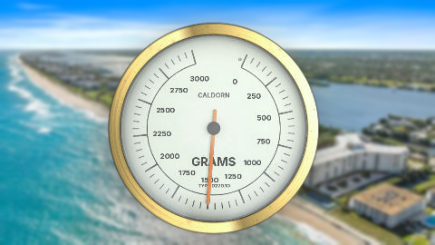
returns 1500 g
